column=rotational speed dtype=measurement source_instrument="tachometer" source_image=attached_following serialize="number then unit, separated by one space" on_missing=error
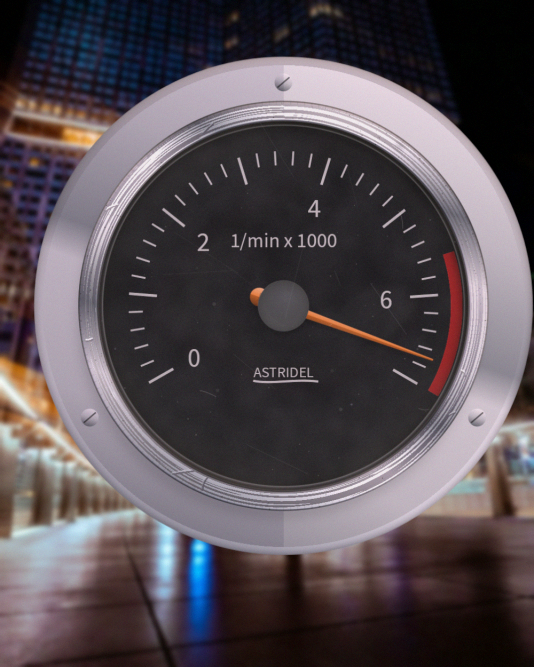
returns 6700 rpm
